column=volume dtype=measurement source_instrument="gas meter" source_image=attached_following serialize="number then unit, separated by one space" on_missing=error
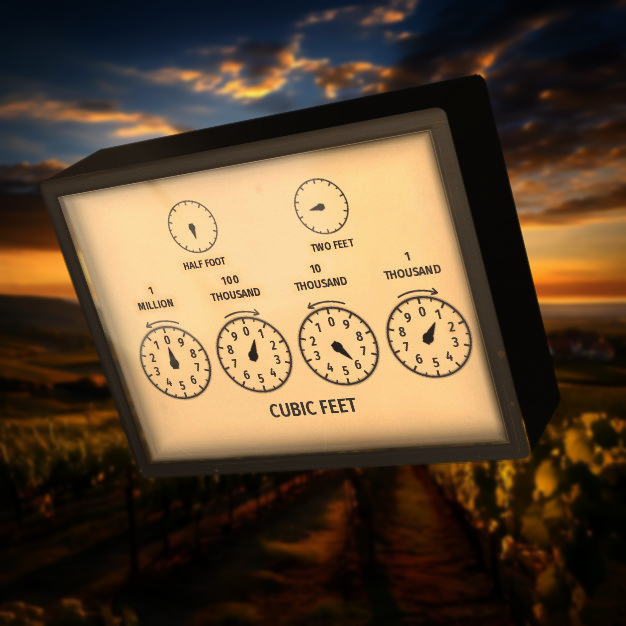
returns 6100 ft³
